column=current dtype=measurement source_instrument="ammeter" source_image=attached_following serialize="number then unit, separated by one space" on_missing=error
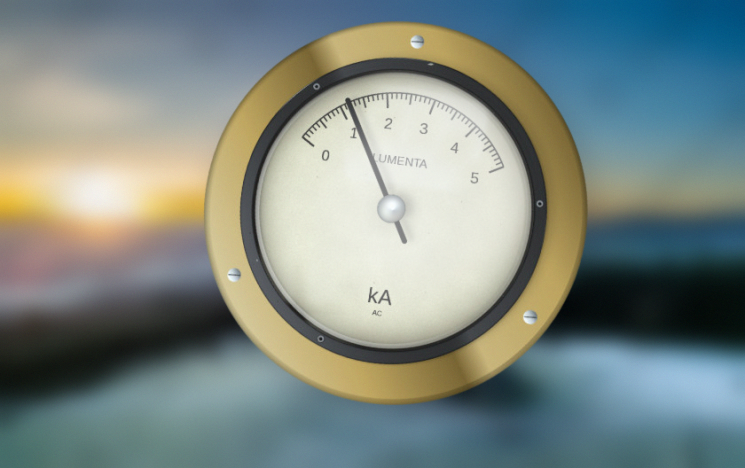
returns 1.2 kA
